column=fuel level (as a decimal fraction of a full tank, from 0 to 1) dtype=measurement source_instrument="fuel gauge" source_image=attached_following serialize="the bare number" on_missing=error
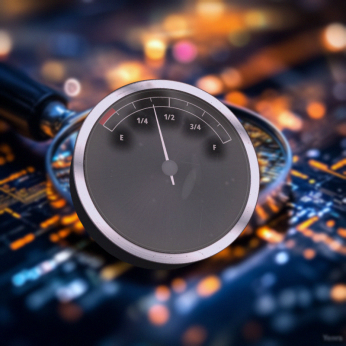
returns 0.375
